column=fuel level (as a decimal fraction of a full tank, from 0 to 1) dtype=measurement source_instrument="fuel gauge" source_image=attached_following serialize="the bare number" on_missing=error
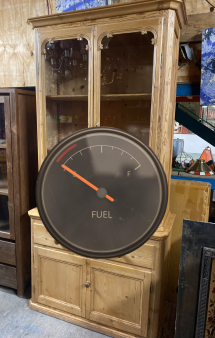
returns 0
